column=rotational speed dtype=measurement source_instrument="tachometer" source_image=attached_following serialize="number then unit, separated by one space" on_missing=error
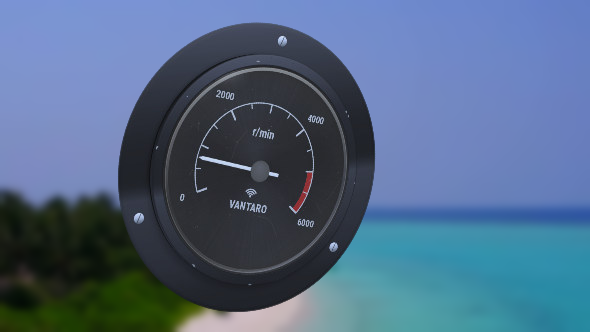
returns 750 rpm
